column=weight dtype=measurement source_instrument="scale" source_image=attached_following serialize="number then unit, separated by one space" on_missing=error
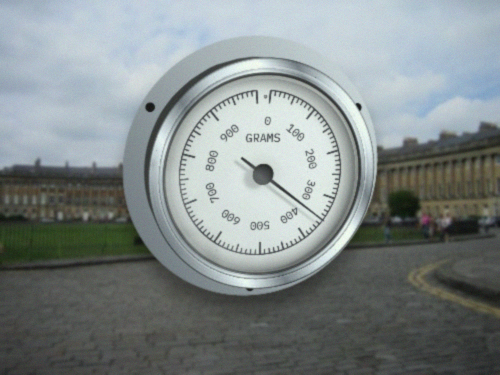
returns 350 g
